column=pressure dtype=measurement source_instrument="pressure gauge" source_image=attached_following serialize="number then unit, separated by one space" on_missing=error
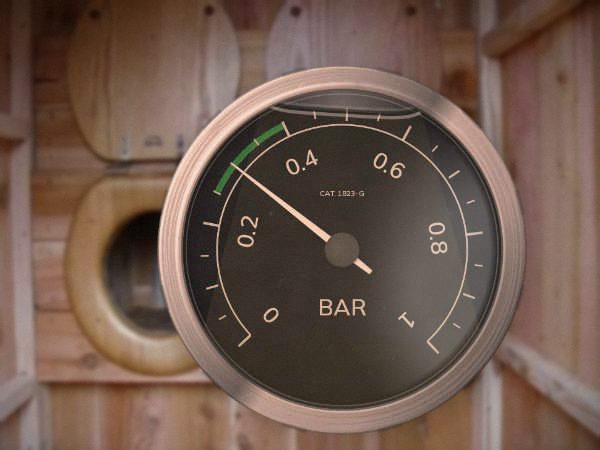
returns 0.3 bar
